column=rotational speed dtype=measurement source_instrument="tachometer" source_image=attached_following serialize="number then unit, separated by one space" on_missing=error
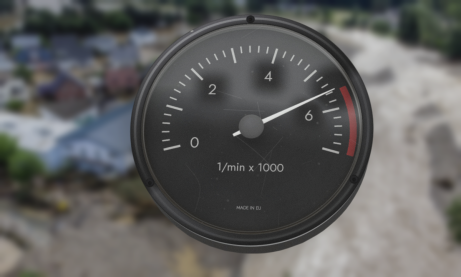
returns 5600 rpm
